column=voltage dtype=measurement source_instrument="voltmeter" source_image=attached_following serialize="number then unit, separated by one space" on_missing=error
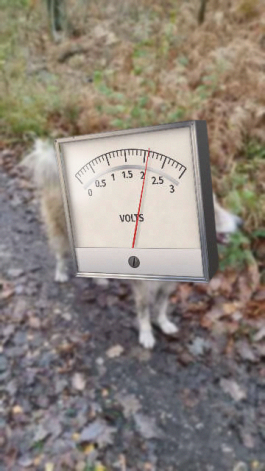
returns 2.1 V
